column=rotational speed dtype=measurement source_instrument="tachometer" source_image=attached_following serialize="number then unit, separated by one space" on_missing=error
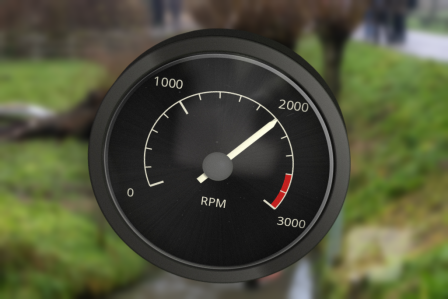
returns 2000 rpm
